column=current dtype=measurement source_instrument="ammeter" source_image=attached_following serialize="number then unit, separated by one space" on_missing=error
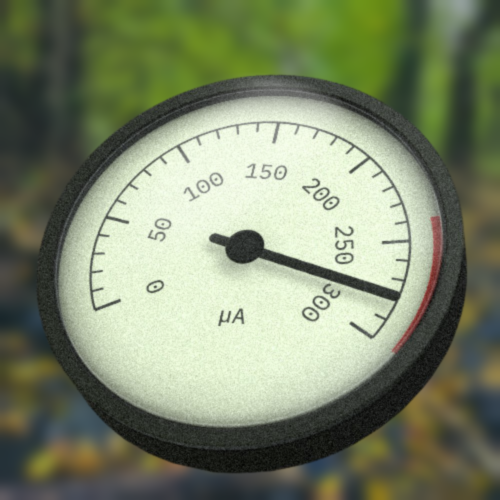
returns 280 µA
